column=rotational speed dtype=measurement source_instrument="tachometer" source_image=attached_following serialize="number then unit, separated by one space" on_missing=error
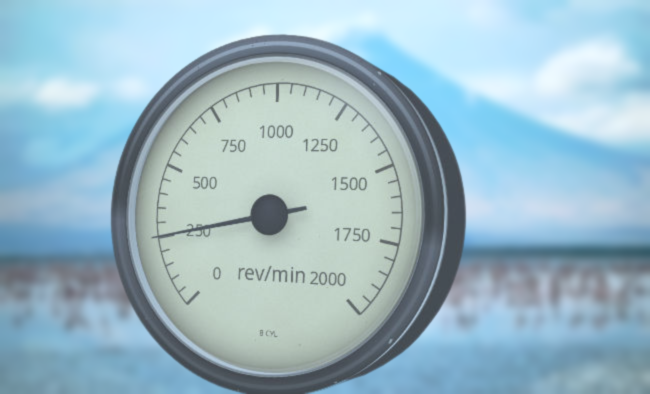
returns 250 rpm
